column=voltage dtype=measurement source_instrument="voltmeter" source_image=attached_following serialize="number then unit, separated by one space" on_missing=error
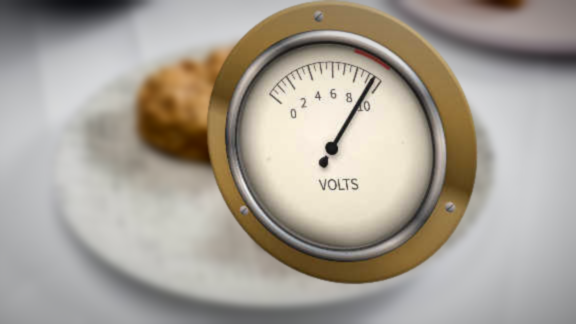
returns 9.5 V
